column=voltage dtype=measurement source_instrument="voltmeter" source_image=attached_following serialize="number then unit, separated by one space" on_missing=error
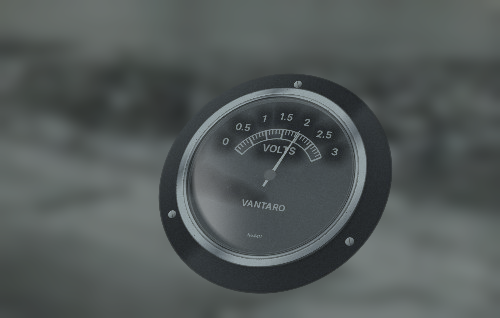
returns 2 V
